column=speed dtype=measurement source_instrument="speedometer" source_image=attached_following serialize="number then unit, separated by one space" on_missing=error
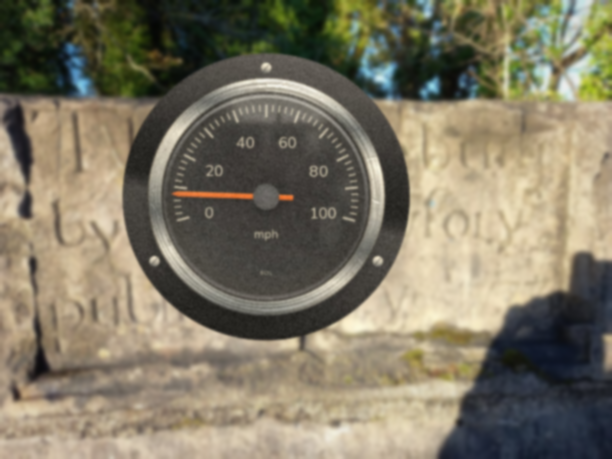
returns 8 mph
